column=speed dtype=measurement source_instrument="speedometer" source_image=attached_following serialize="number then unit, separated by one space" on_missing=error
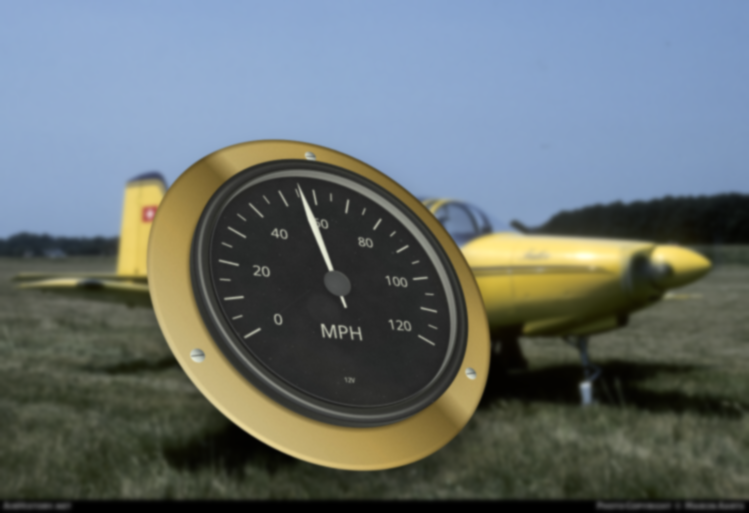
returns 55 mph
